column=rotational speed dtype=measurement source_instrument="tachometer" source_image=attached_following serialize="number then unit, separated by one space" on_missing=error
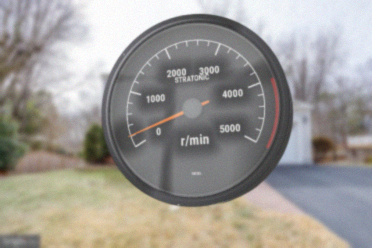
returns 200 rpm
